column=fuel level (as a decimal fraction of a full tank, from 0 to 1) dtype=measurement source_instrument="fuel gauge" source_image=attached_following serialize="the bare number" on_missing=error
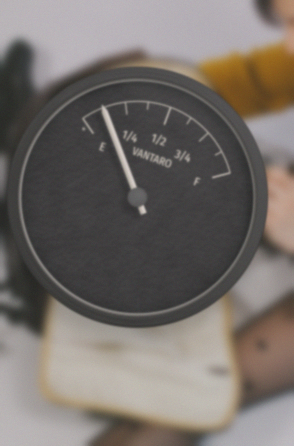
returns 0.125
